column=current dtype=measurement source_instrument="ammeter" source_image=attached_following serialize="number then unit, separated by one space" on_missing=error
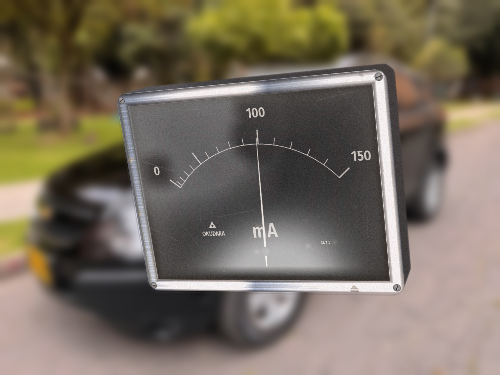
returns 100 mA
